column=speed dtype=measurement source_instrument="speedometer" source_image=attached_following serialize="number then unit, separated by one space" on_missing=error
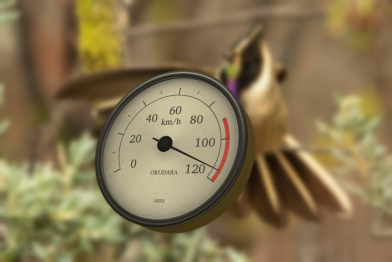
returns 115 km/h
